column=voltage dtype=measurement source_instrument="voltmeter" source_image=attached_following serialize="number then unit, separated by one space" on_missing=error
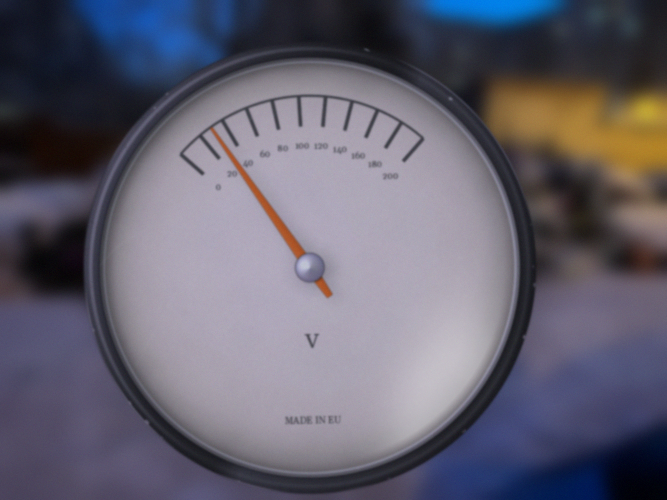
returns 30 V
